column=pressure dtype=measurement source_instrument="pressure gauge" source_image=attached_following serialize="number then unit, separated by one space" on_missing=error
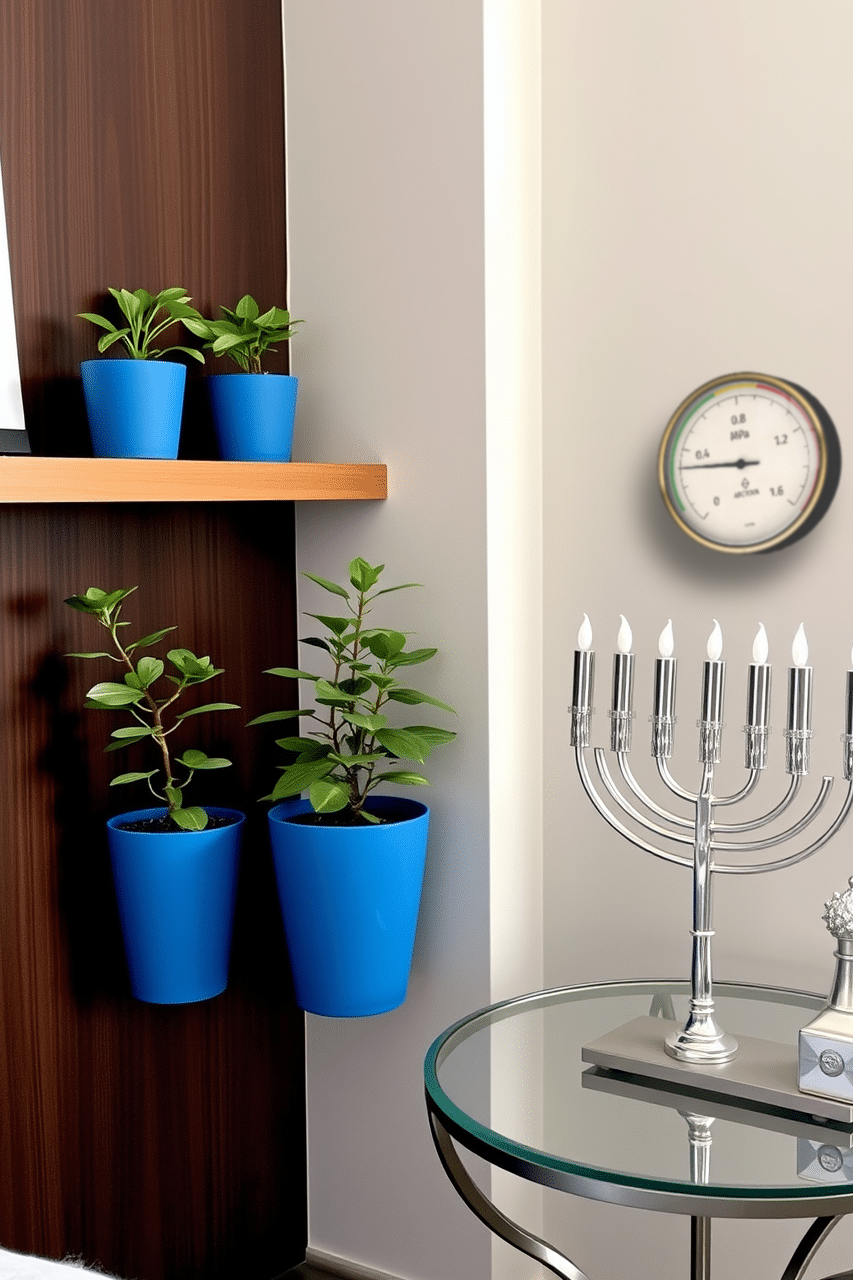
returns 0.3 MPa
